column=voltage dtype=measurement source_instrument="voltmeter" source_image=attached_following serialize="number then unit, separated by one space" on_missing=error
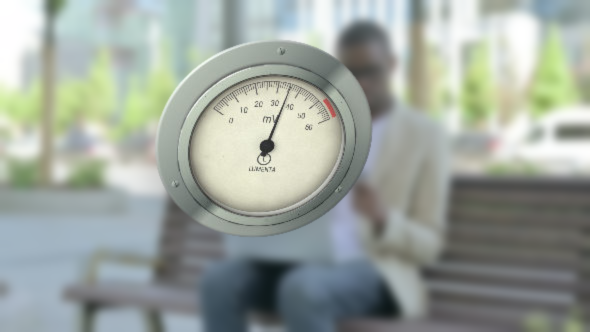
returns 35 mV
